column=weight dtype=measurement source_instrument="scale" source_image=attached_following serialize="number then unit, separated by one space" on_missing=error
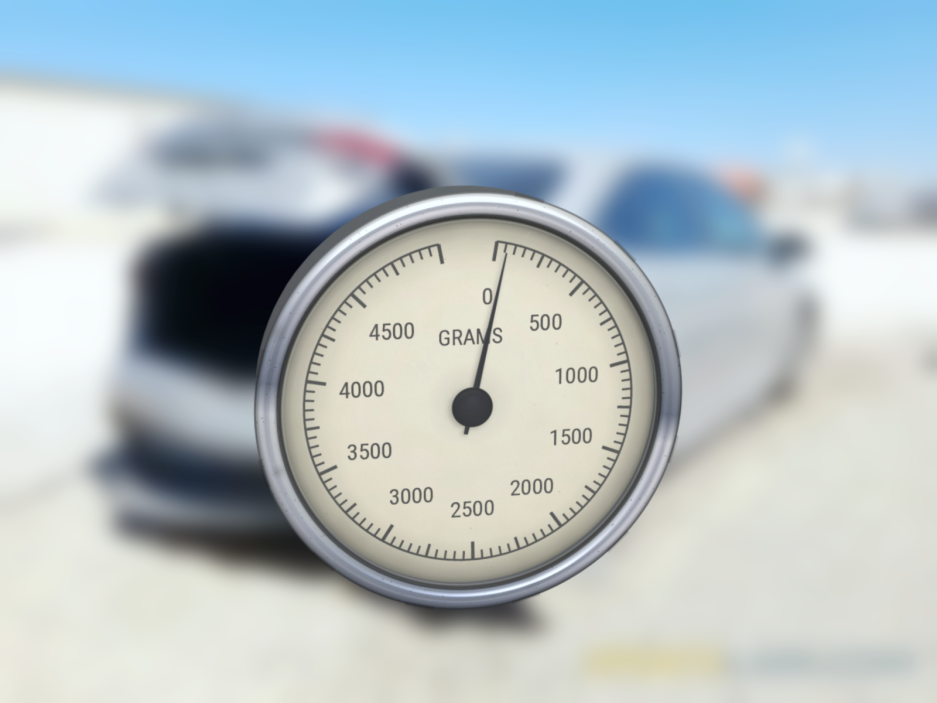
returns 50 g
